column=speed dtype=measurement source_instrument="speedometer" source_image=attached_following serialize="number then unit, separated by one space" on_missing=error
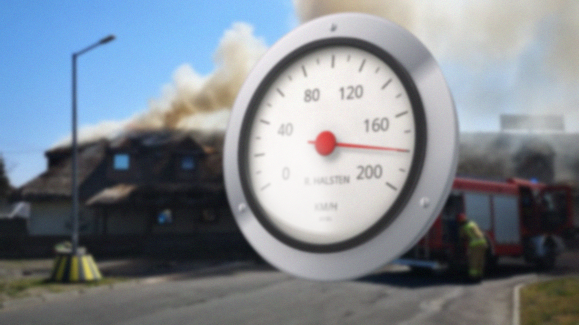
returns 180 km/h
